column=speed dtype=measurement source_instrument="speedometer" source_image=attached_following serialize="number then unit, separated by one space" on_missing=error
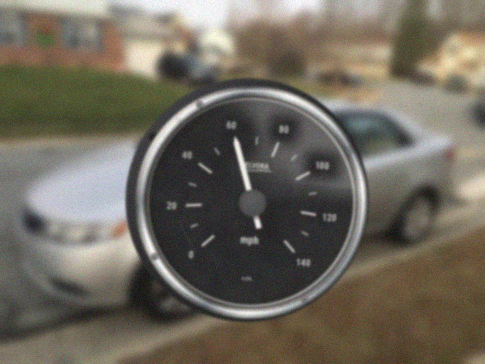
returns 60 mph
